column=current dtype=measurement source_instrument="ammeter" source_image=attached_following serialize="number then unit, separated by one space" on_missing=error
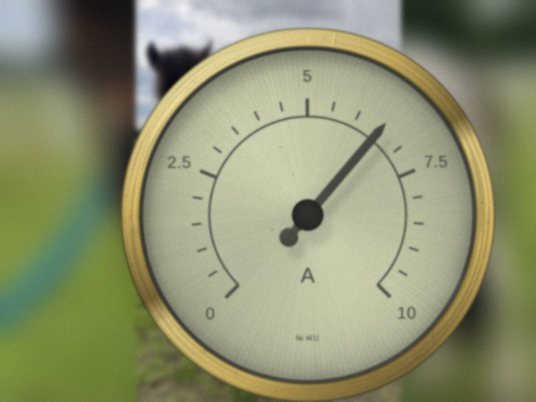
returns 6.5 A
